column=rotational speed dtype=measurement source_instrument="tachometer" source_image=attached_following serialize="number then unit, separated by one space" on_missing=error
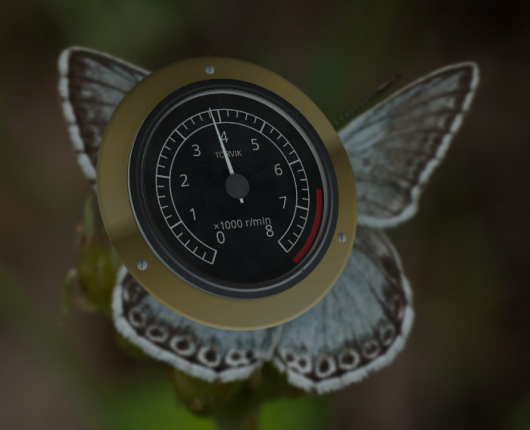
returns 3800 rpm
